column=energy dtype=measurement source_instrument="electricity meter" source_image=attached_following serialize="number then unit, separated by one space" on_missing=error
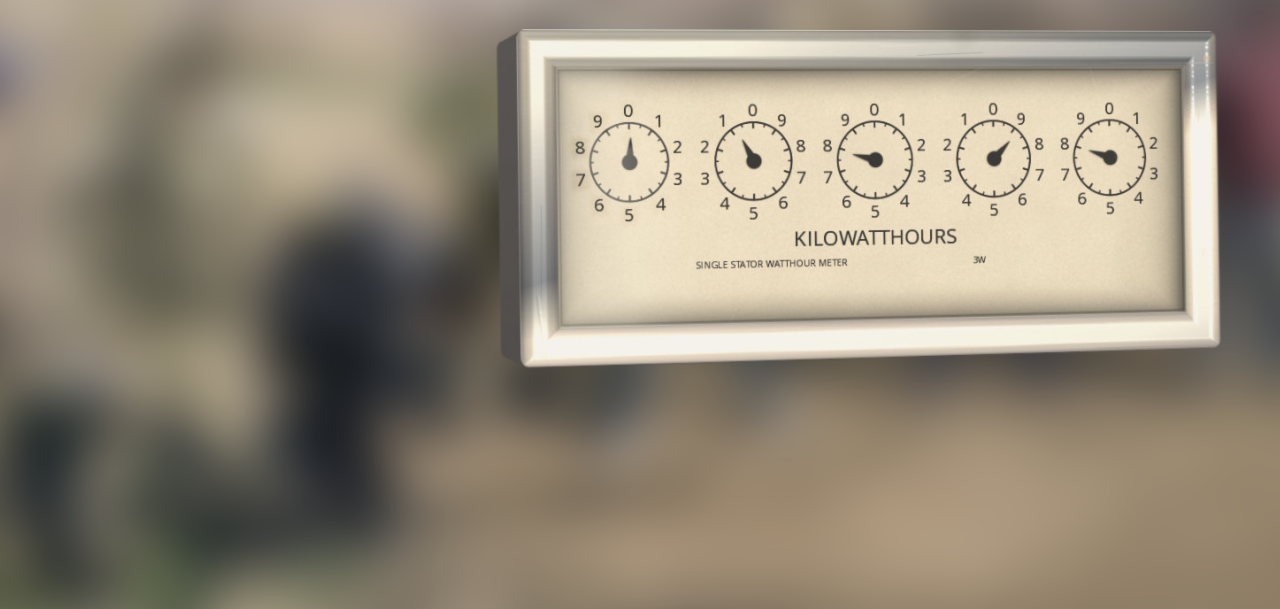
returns 788 kWh
